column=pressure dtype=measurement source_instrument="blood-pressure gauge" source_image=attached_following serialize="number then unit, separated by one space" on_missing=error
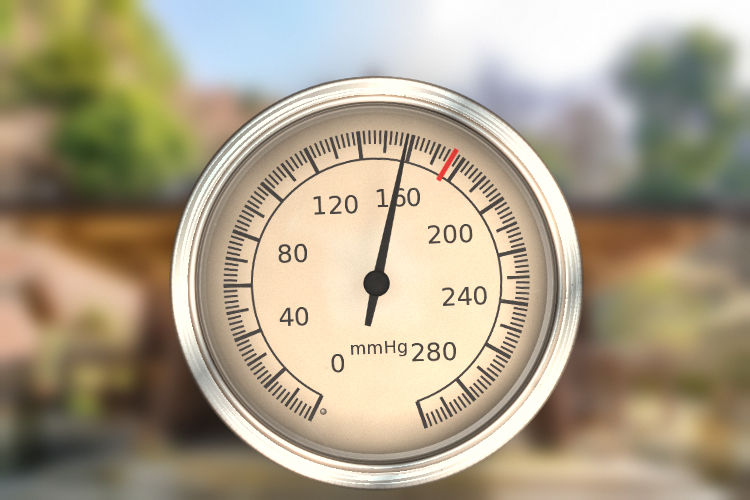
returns 158 mmHg
